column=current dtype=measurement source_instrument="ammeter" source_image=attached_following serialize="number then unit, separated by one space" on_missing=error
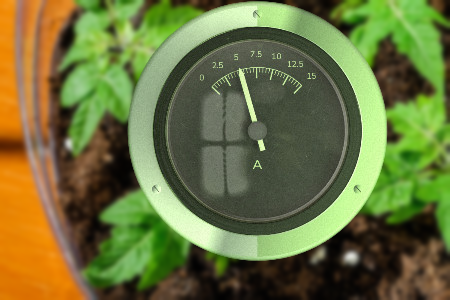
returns 5 A
